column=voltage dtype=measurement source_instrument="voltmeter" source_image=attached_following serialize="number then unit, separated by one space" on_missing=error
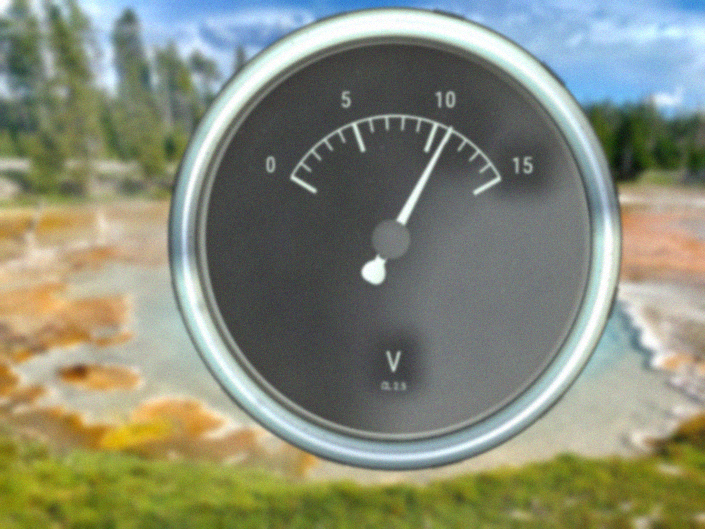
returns 11 V
